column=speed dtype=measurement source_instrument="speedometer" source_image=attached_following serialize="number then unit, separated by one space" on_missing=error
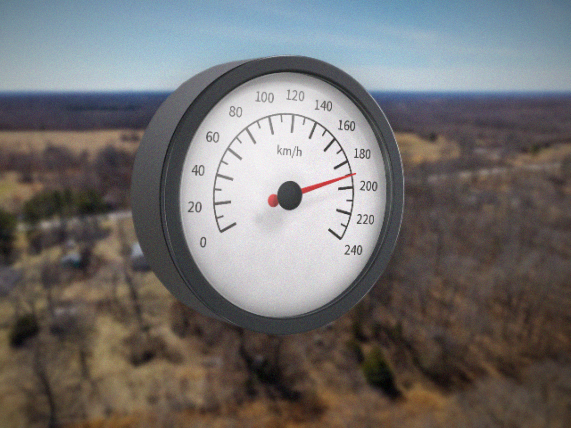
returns 190 km/h
